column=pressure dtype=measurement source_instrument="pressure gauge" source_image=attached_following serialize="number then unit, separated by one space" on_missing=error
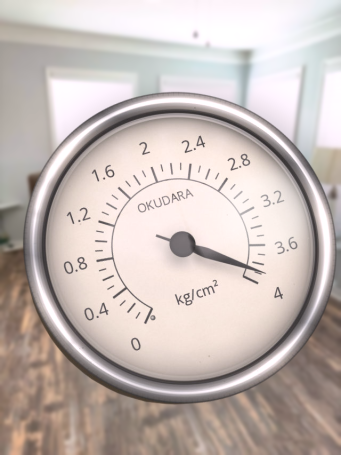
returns 3.9 kg/cm²
